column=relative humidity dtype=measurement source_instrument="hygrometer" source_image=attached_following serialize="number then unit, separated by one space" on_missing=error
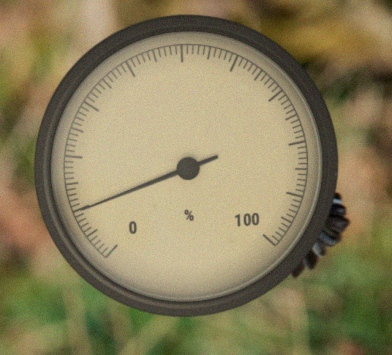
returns 10 %
